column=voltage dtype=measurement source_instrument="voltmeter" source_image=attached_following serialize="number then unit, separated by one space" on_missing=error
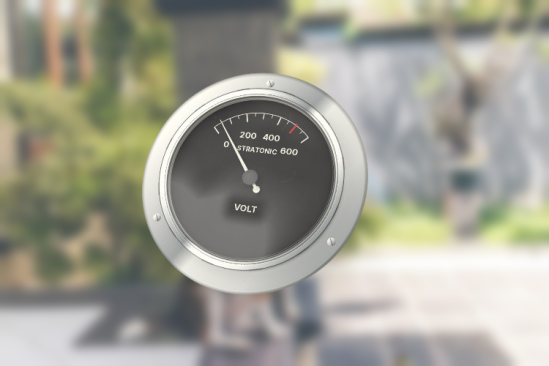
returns 50 V
